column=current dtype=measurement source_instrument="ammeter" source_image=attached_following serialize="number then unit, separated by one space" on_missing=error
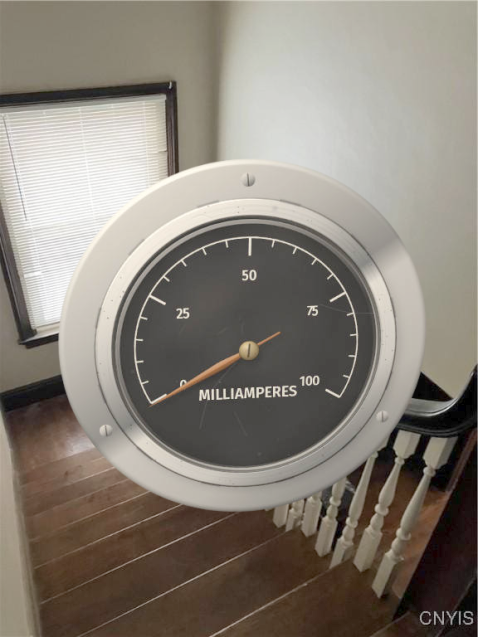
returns 0 mA
